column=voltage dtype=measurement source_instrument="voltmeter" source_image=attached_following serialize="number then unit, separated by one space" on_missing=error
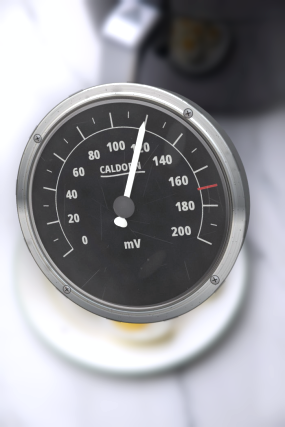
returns 120 mV
